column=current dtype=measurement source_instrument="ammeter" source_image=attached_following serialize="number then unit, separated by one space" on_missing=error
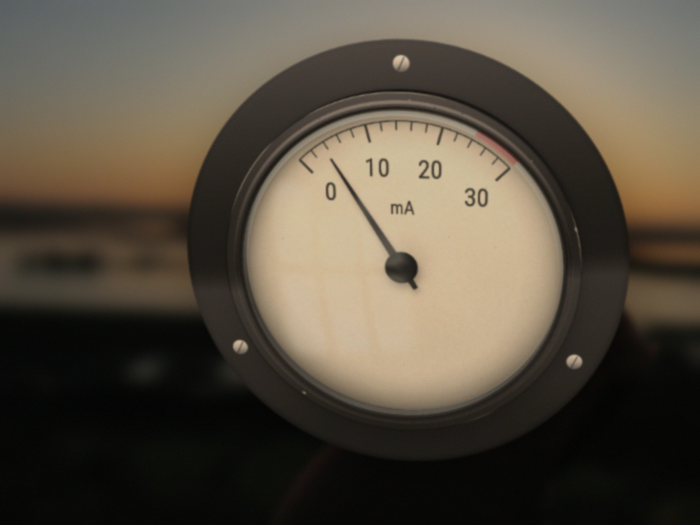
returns 4 mA
